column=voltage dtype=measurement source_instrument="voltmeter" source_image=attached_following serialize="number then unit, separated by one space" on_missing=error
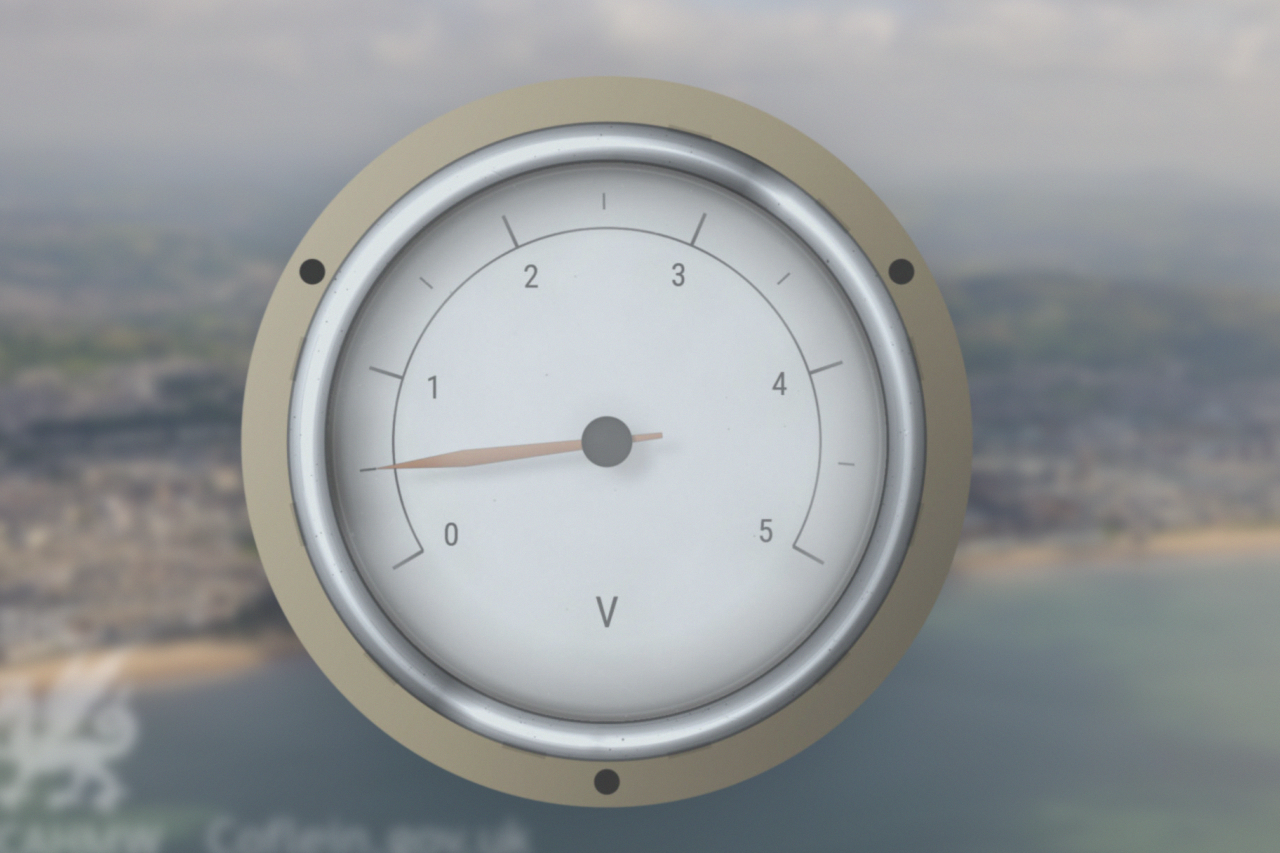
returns 0.5 V
